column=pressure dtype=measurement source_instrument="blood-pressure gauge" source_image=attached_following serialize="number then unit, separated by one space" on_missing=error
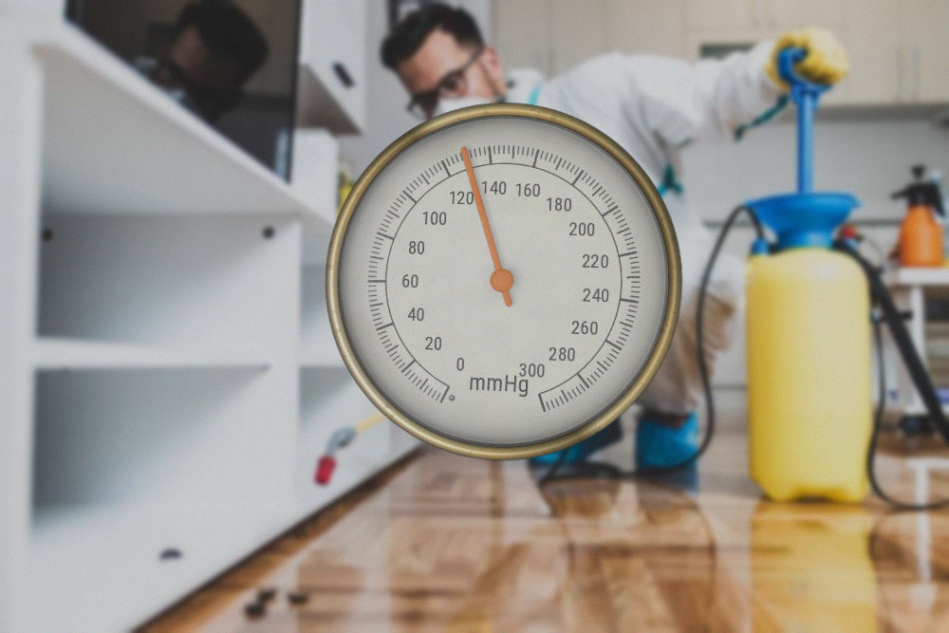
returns 130 mmHg
